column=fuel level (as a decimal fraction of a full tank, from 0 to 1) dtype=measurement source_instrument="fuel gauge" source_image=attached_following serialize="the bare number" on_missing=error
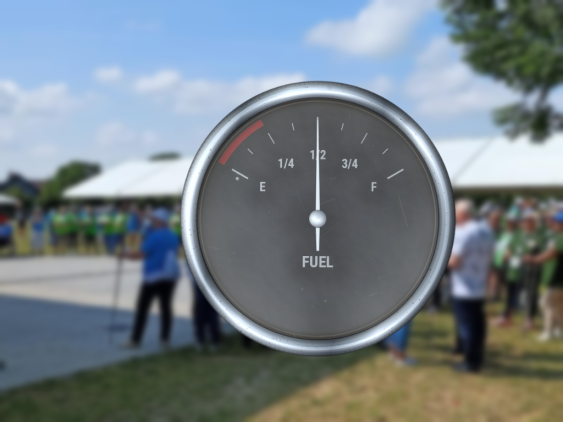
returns 0.5
